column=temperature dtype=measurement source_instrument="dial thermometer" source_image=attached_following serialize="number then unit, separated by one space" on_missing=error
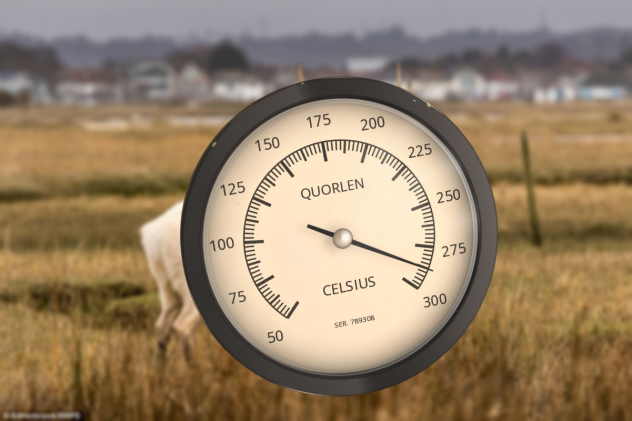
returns 287.5 °C
